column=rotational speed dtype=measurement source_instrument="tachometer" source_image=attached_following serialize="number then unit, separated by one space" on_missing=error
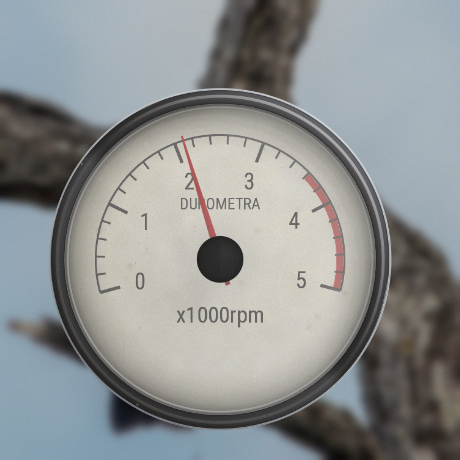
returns 2100 rpm
